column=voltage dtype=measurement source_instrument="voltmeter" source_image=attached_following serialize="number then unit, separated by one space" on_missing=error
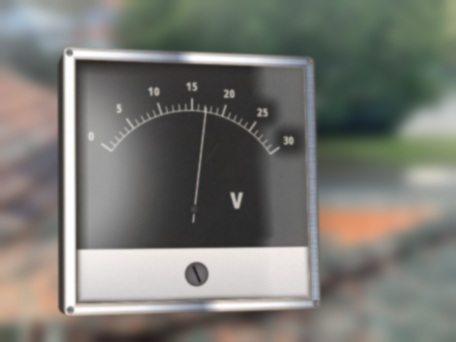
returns 17 V
